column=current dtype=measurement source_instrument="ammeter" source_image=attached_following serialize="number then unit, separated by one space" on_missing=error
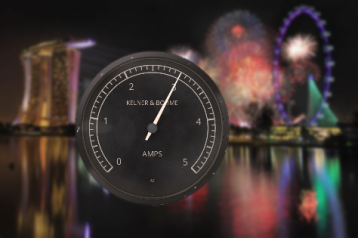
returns 3 A
